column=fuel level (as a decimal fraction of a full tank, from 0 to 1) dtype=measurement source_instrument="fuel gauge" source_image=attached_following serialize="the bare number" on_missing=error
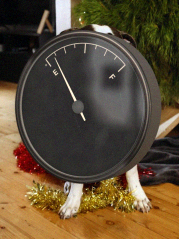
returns 0.125
